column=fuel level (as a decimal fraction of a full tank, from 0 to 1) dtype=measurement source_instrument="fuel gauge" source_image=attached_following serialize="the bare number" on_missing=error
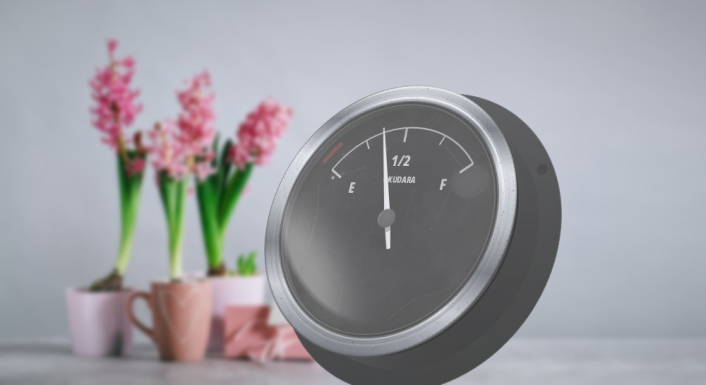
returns 0.375
